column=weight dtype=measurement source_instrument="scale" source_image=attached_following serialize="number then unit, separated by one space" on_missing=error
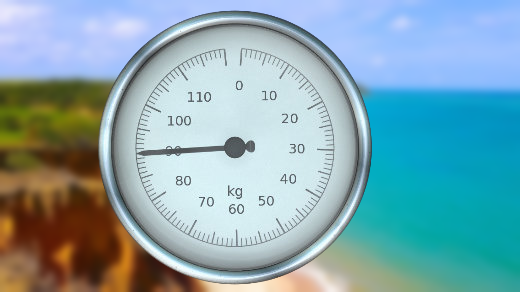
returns 90 kg
